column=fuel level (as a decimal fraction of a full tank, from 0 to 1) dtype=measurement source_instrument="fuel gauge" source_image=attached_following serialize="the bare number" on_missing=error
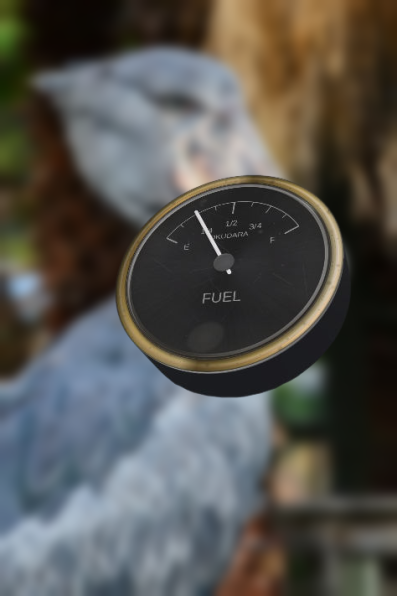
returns 0.25
